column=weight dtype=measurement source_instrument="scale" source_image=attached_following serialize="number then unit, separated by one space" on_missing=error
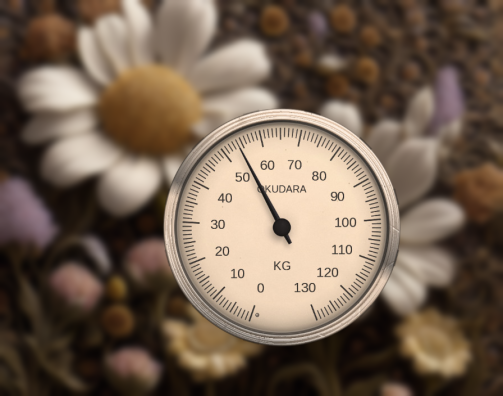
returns 54 kg
